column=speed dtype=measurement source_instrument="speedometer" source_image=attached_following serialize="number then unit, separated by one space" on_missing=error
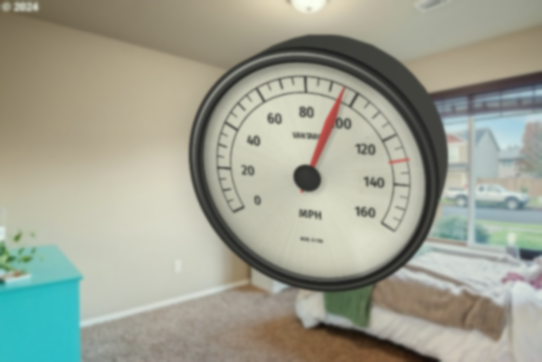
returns 95 mph
